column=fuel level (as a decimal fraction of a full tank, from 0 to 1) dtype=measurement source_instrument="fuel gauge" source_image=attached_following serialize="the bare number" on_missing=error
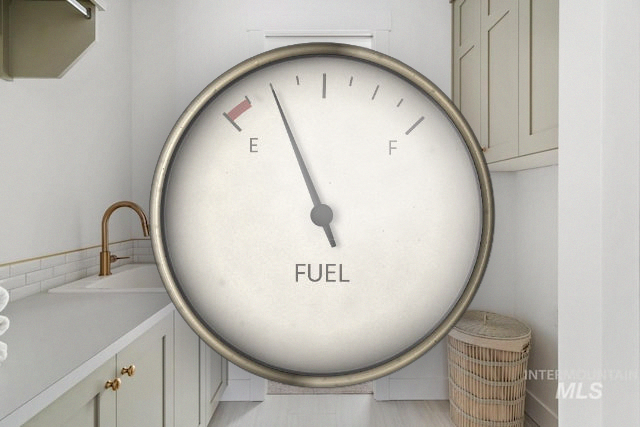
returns 0.25
